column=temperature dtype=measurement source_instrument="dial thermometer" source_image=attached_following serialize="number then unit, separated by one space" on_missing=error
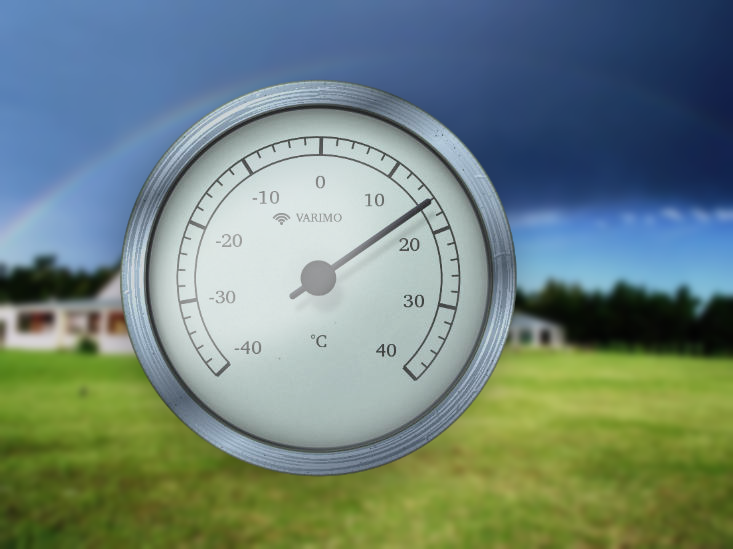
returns 16 °C
